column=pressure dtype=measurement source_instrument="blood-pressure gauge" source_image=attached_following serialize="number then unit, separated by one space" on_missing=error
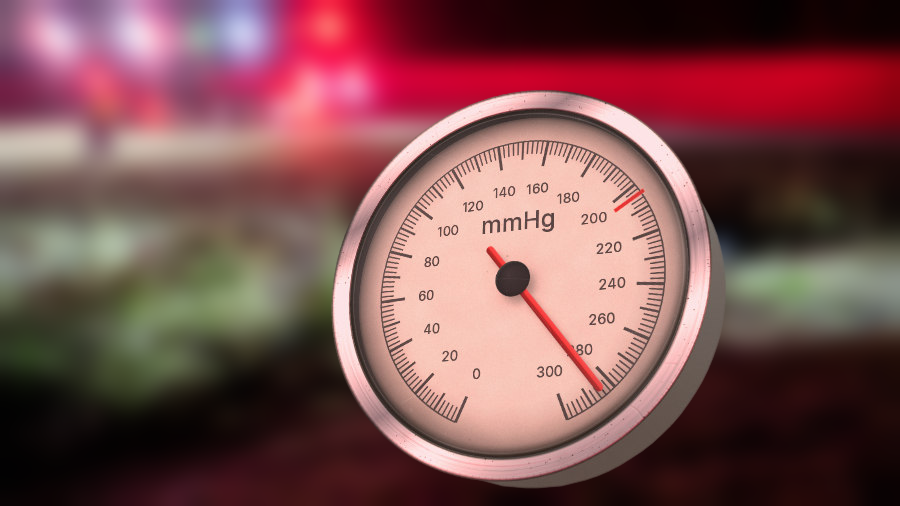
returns 284 mmHg
